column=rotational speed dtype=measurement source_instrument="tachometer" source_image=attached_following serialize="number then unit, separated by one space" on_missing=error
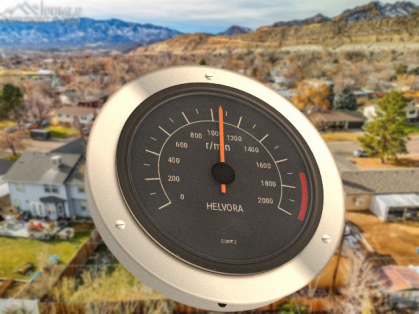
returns 1050 rpm
